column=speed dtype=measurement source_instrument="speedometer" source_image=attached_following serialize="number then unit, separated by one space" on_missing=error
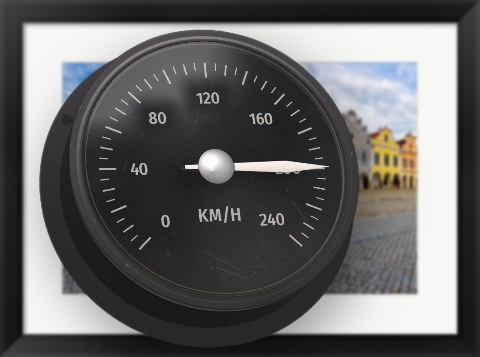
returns 200 km/h
